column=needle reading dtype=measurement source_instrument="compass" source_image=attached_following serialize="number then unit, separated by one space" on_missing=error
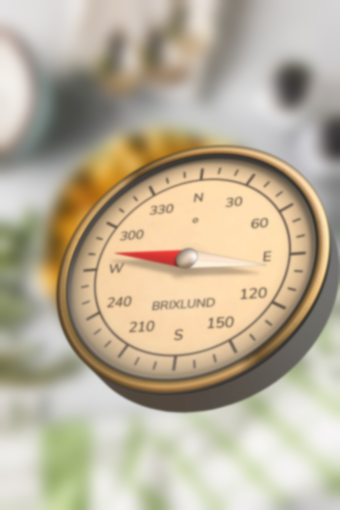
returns 280 °
